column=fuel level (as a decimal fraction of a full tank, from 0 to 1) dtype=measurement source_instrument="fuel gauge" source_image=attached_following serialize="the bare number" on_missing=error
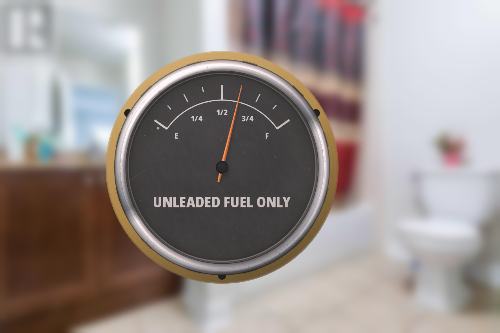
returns 0.625
